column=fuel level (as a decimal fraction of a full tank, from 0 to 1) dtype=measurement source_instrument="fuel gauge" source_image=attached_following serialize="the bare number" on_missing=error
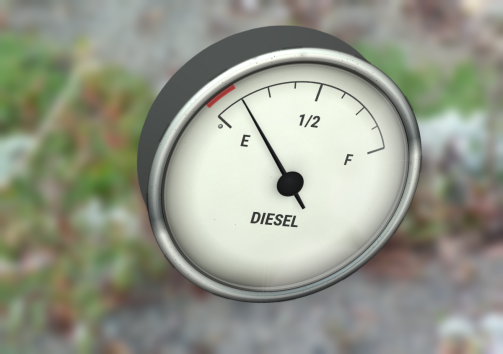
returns 0.125
